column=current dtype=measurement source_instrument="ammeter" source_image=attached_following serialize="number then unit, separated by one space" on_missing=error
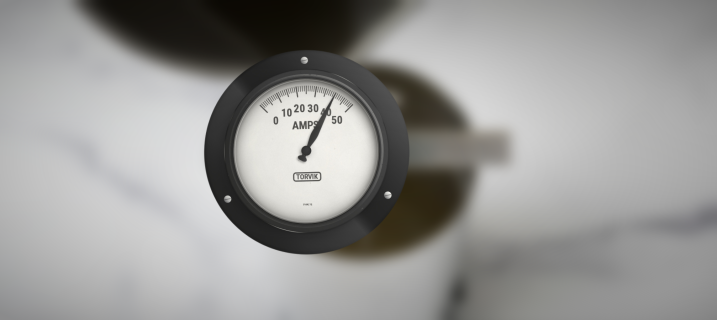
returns 40 A
